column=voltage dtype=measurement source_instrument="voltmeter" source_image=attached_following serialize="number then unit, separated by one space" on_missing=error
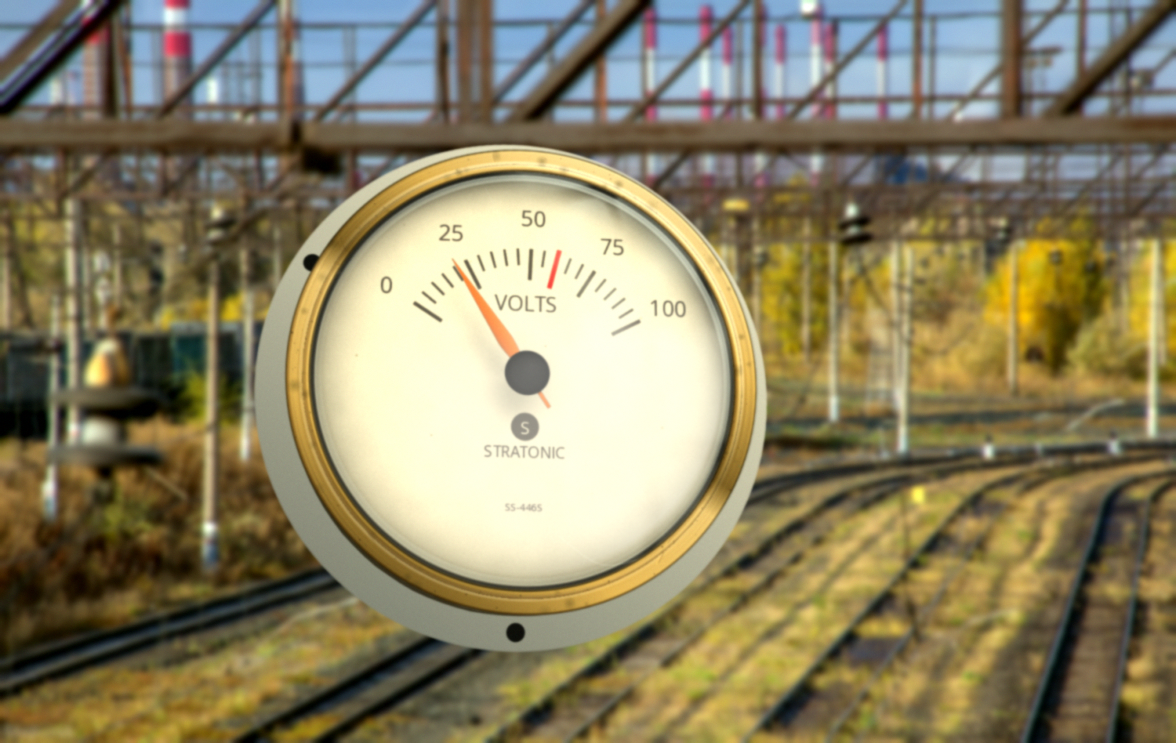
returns 20 V
